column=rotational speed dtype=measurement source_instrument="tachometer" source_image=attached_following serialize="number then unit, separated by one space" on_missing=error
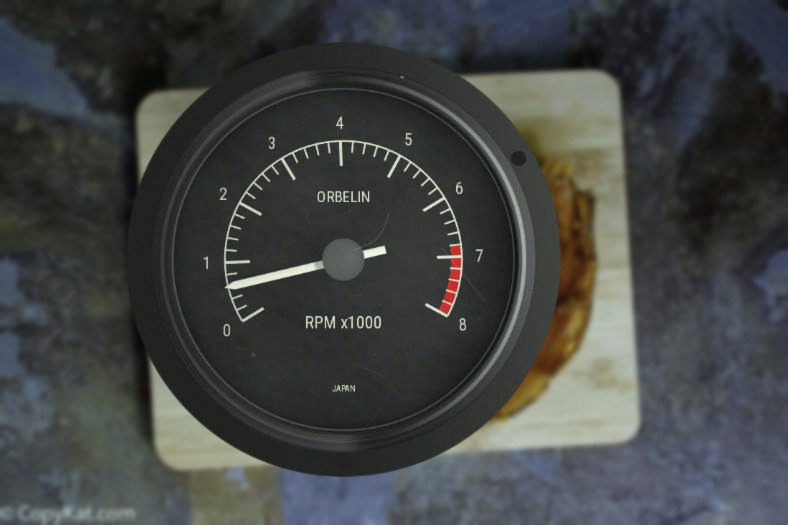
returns 600 rpm
